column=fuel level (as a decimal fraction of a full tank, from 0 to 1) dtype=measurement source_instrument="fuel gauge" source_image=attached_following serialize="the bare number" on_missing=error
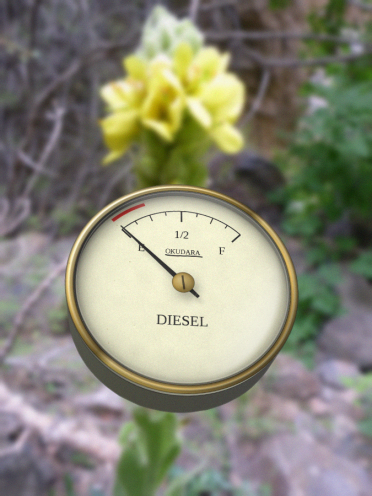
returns 0
